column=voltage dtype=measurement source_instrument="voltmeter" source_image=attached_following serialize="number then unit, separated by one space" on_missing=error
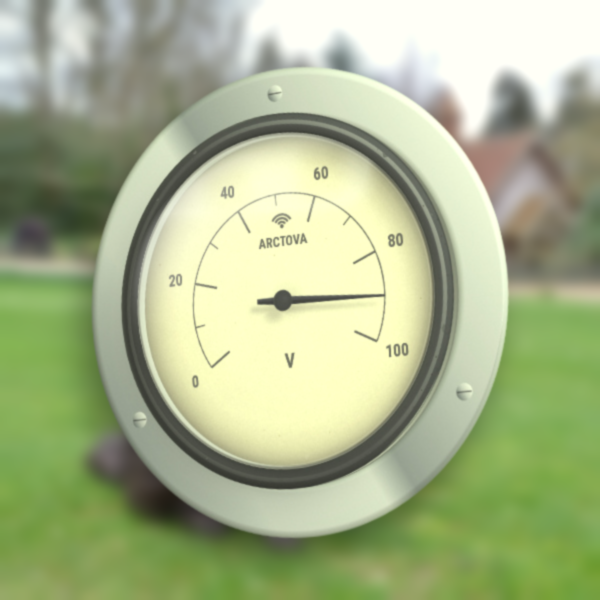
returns 90 V
